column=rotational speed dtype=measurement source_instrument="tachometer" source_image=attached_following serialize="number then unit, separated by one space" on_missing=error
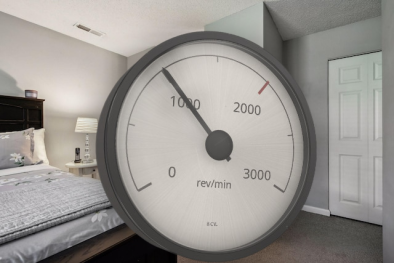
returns 1000 rpm
